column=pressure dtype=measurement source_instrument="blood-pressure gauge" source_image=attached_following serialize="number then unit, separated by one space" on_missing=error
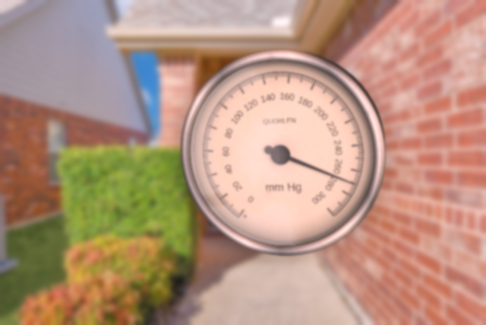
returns 270 mmHg
